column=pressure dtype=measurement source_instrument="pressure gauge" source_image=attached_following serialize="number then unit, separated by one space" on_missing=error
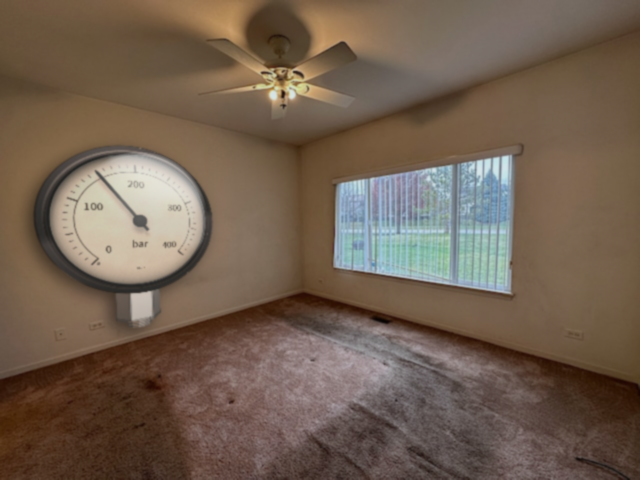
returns 150 bar
